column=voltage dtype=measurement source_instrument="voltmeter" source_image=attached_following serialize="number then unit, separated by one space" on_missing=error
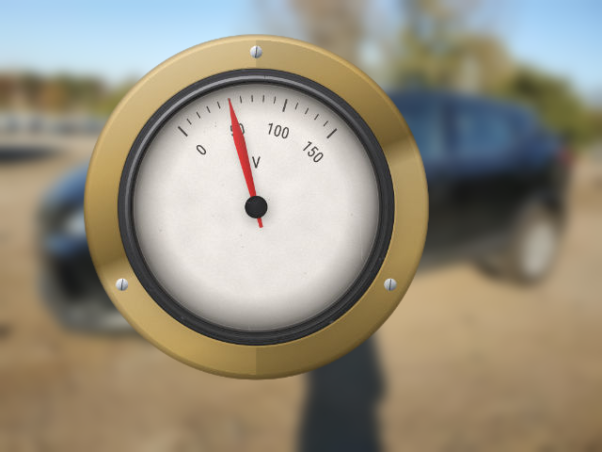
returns 50 V
